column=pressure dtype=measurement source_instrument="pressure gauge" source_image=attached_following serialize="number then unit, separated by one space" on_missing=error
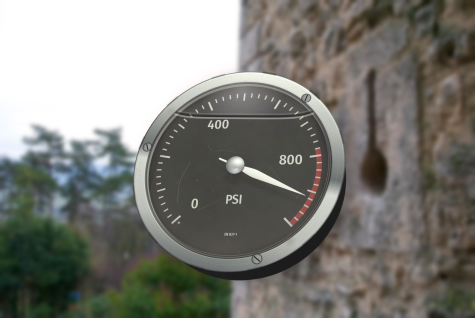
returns 920 psi
